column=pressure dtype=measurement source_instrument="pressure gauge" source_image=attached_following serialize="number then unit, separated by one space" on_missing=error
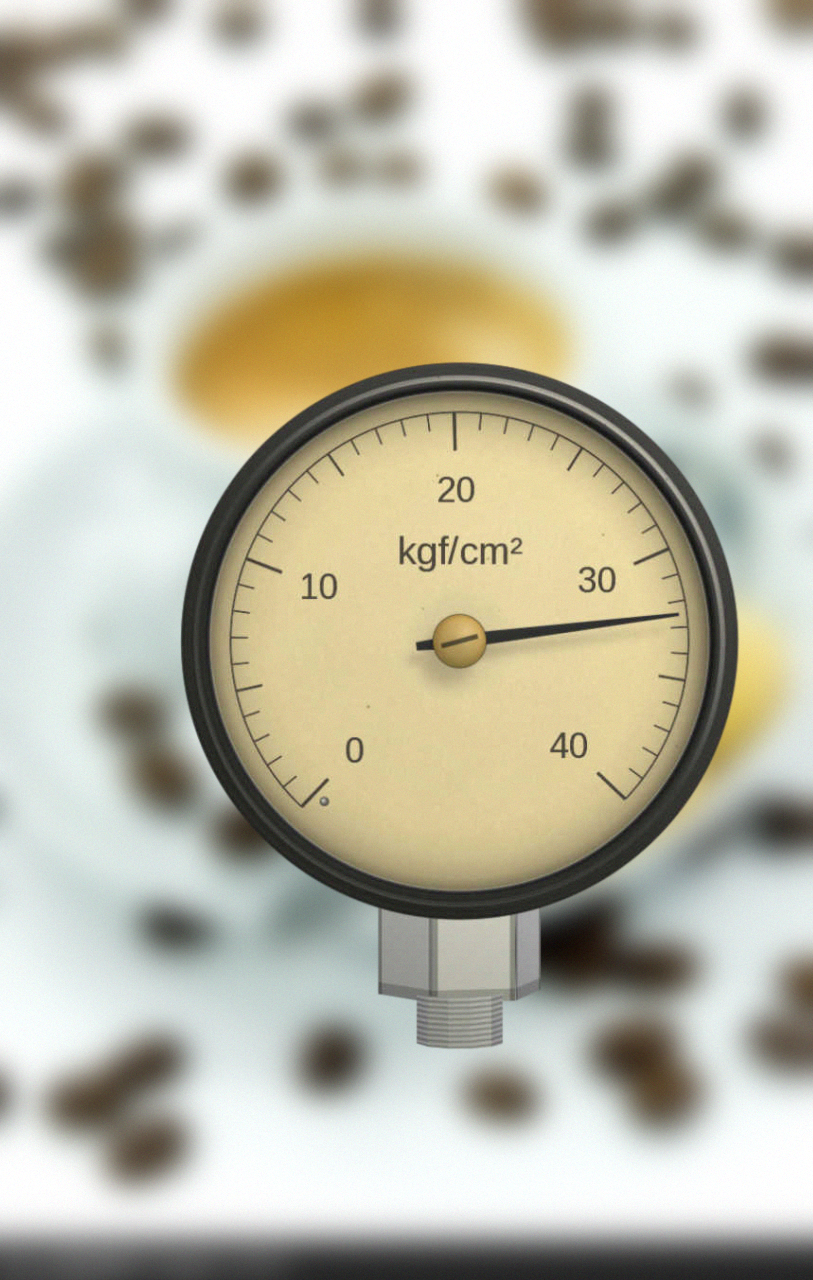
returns 32.5 kg/cm²
